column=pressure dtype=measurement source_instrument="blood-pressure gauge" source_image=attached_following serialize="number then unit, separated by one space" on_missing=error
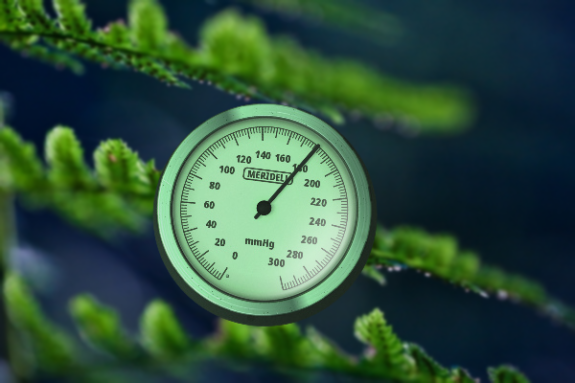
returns 180 mmHg
